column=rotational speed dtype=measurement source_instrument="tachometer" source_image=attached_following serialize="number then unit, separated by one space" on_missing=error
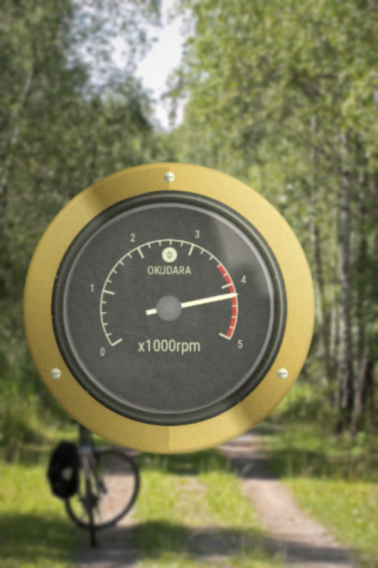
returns 4200 rpm
